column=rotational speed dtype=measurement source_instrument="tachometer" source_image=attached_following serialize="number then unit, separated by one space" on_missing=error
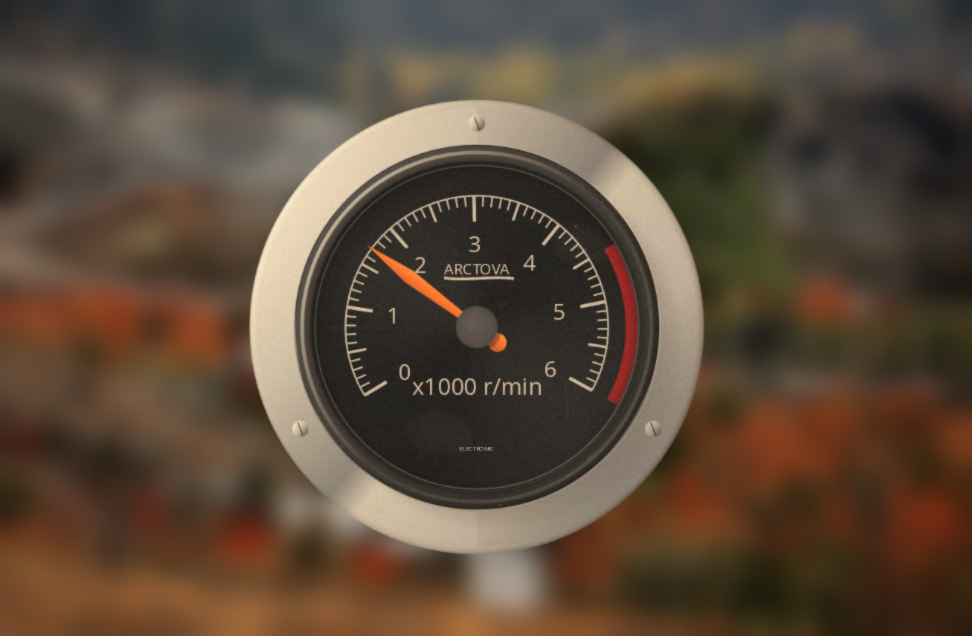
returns 1700 rpm
